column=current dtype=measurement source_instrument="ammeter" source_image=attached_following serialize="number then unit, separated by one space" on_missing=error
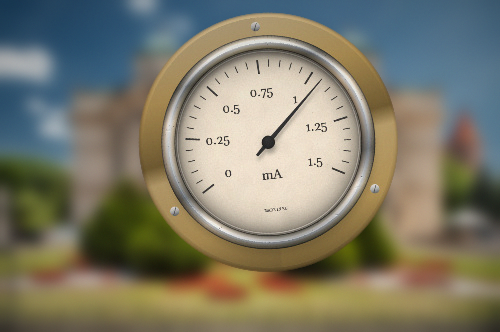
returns 1.05 mA
